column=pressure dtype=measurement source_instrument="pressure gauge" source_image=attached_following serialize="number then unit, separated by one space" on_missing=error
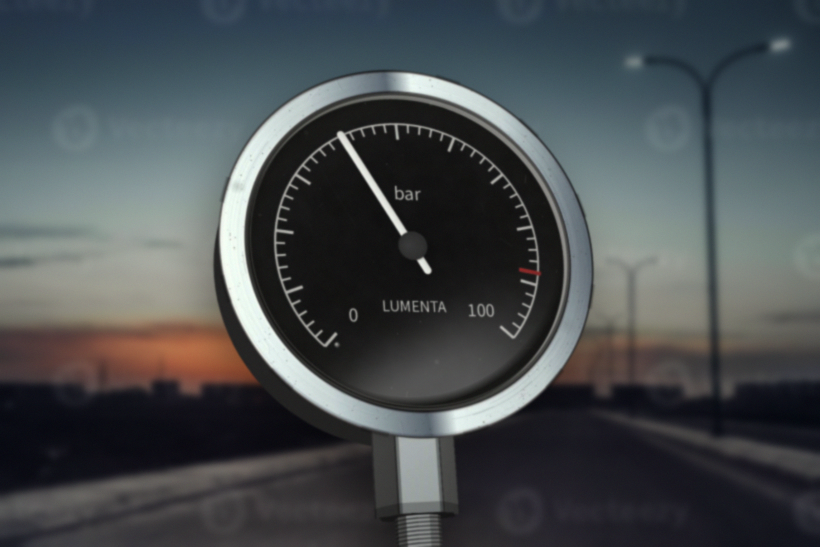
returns 40 bar
